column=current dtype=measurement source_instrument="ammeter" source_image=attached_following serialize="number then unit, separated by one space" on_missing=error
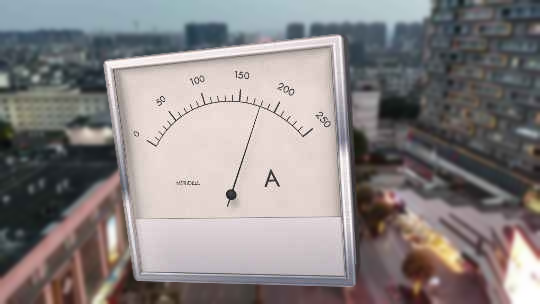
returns 180 A
